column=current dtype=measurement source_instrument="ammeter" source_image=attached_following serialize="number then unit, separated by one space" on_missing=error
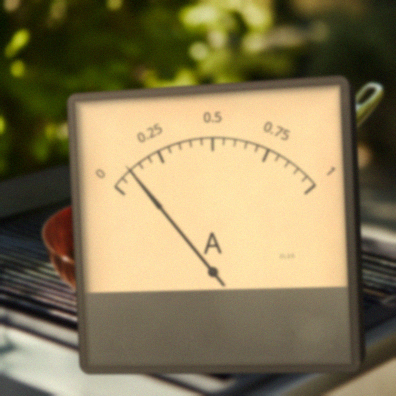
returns 0.1 A
